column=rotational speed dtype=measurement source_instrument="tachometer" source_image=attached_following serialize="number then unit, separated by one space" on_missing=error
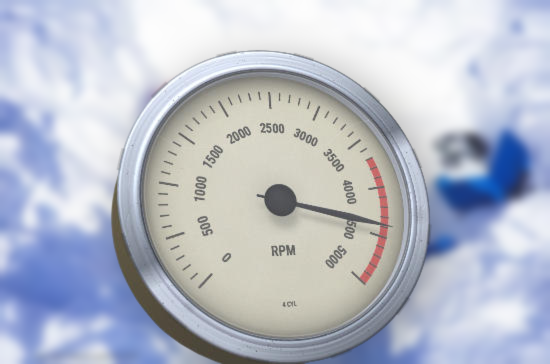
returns 4400 rpm
